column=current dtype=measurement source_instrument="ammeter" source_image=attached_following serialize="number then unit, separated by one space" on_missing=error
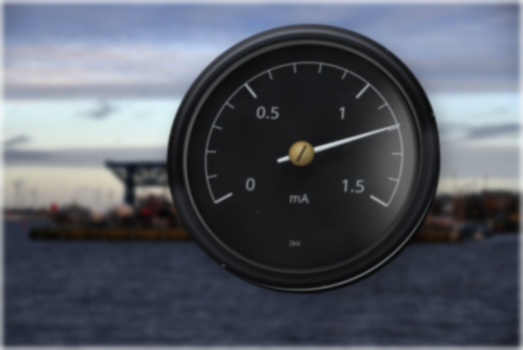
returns 1.2 mA
